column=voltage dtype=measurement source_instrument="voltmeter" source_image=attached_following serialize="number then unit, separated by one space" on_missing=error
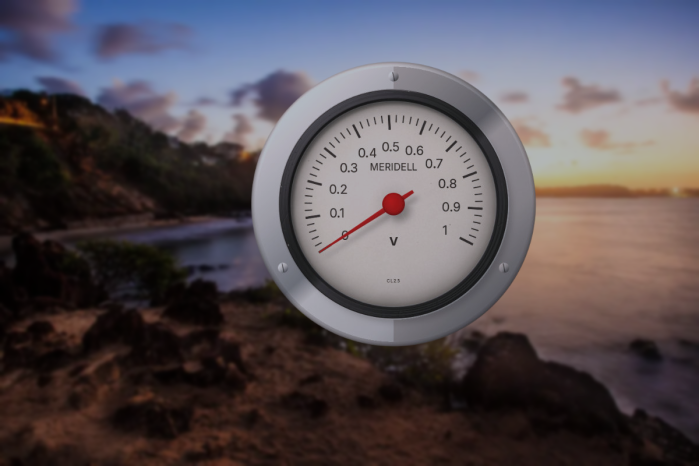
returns 0 V
